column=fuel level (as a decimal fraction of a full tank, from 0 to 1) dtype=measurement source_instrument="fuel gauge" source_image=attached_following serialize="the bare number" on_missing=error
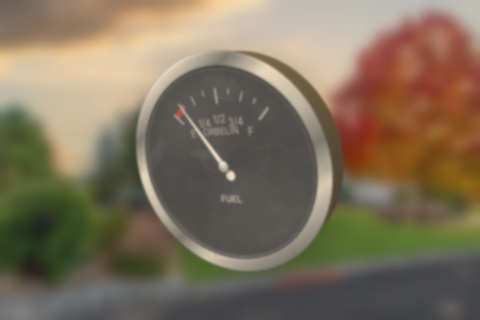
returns 0.125
